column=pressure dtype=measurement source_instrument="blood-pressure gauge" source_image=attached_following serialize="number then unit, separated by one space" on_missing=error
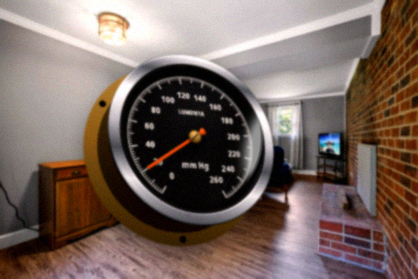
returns 20 mmHg
